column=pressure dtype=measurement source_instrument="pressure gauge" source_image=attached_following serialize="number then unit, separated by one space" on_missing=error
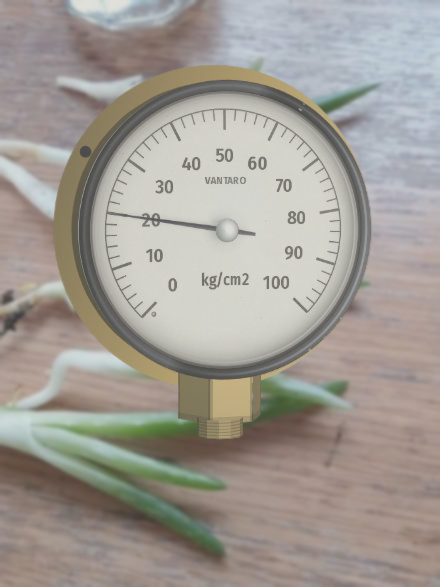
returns 20 kg/cm²
